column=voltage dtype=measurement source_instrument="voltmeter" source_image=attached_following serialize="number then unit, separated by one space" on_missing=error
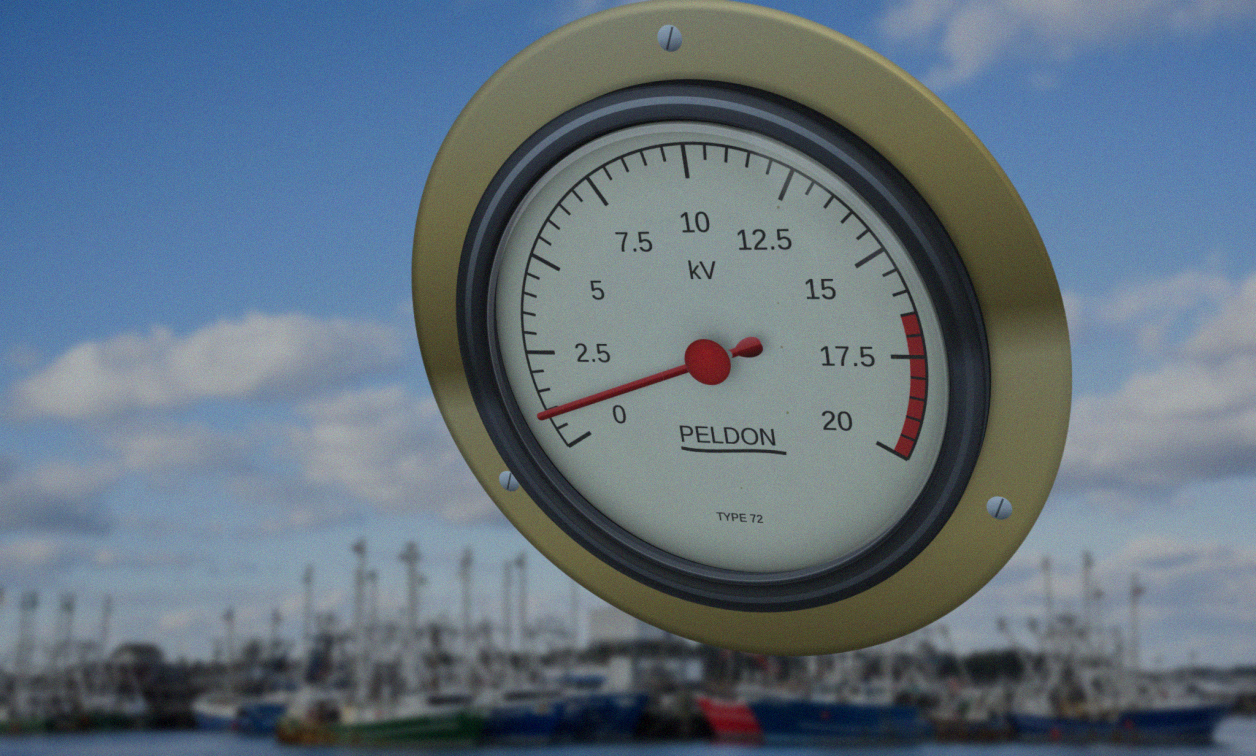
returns 1 kV
